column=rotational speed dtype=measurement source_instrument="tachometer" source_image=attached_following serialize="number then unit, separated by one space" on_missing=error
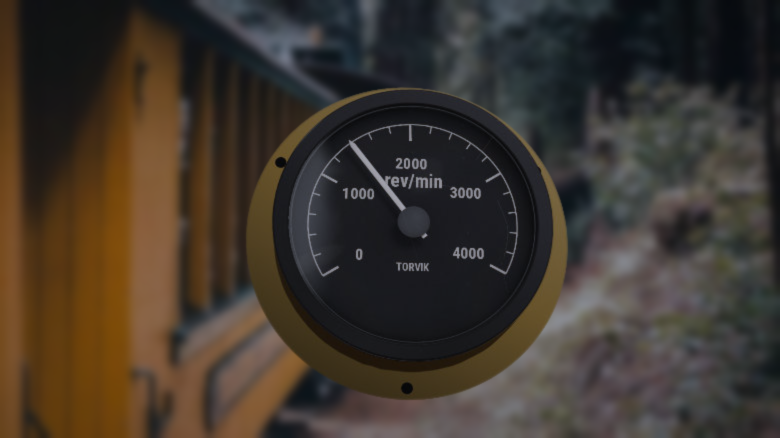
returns 1400 rpm
